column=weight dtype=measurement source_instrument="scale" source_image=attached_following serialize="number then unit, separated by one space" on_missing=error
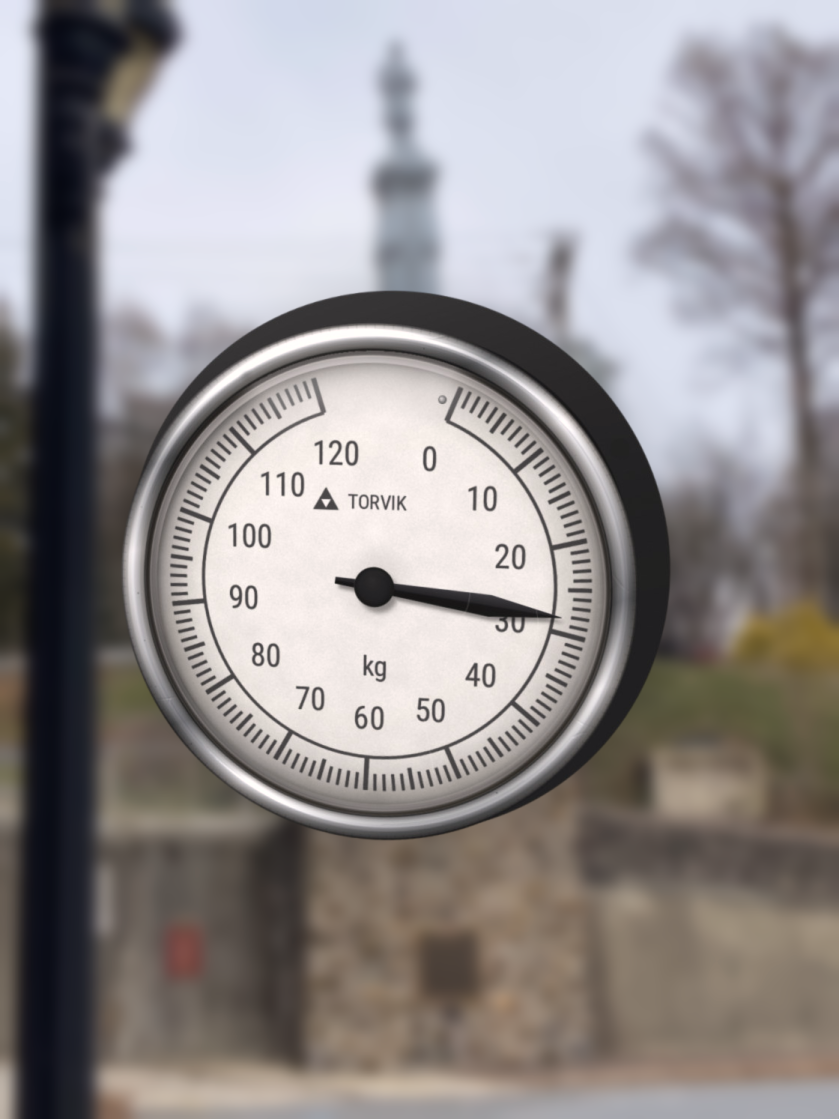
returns 28 kg
